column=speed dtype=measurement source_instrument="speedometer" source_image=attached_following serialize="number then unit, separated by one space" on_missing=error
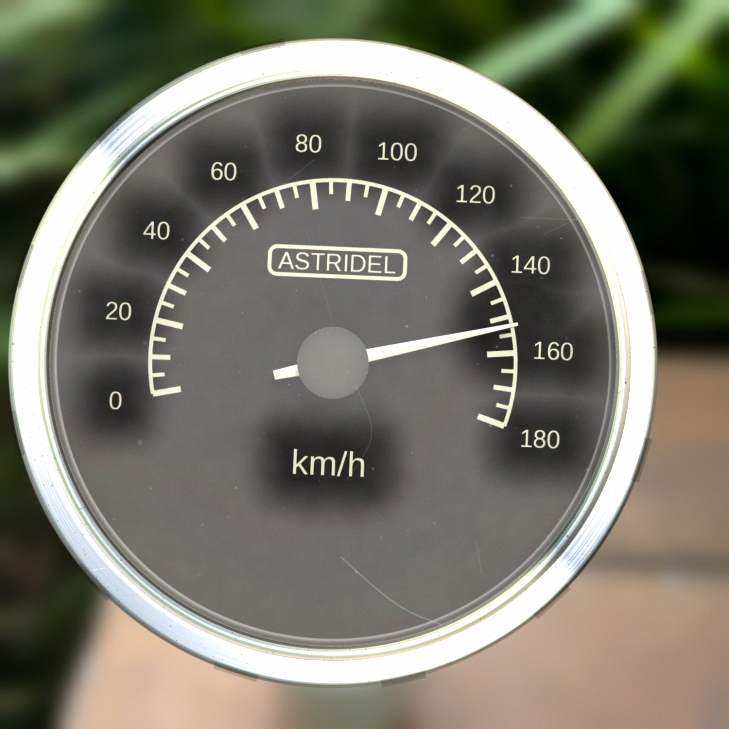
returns 152.5 km/h
